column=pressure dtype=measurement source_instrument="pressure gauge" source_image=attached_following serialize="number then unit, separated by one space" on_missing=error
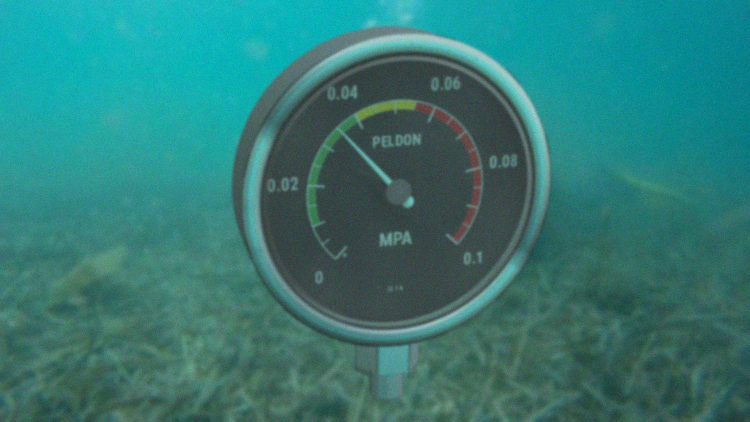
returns 0.035 MPa
